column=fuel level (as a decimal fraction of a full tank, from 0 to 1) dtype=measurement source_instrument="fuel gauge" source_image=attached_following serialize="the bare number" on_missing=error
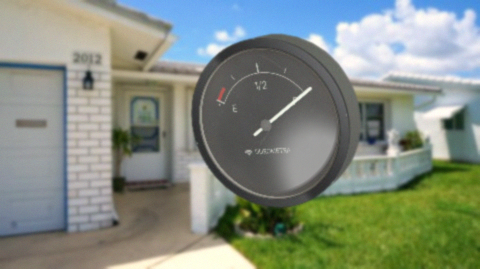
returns 1
